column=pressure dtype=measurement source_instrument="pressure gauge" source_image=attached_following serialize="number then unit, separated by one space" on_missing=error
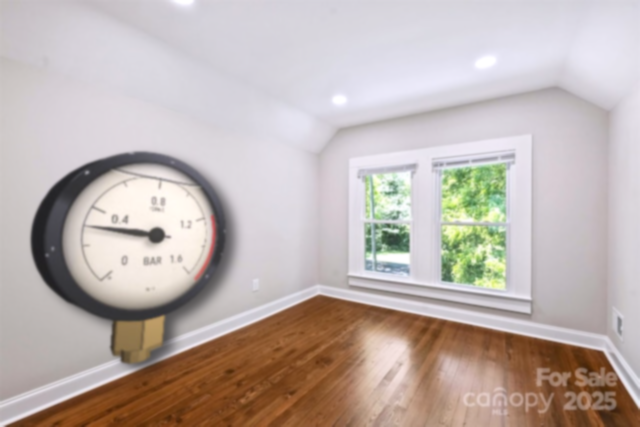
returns 0.3 bar
